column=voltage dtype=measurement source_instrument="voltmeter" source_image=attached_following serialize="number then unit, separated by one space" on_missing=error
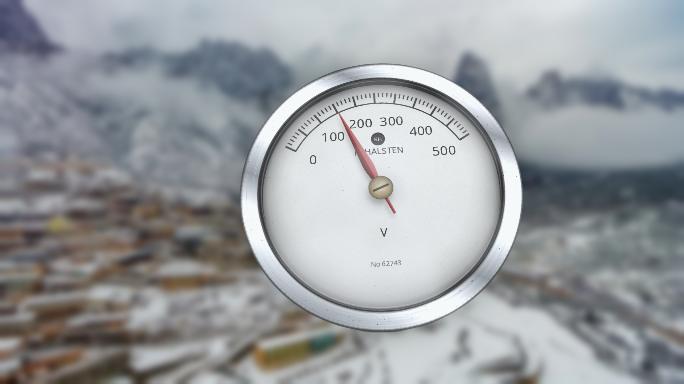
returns 150 V
